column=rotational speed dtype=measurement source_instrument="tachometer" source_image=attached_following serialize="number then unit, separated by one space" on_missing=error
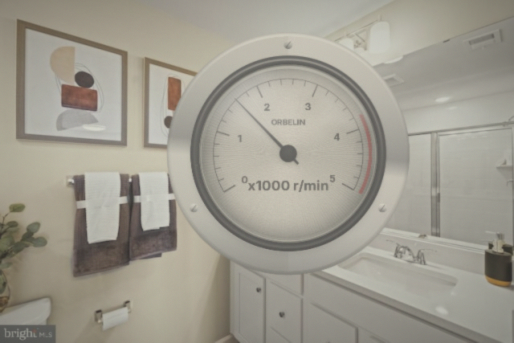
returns 1600 rpm
